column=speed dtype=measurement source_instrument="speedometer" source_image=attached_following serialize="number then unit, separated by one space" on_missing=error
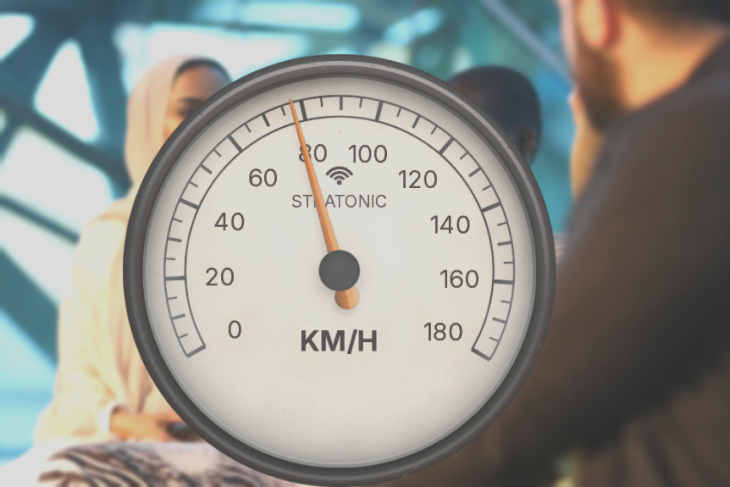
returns 77.5 km/h
